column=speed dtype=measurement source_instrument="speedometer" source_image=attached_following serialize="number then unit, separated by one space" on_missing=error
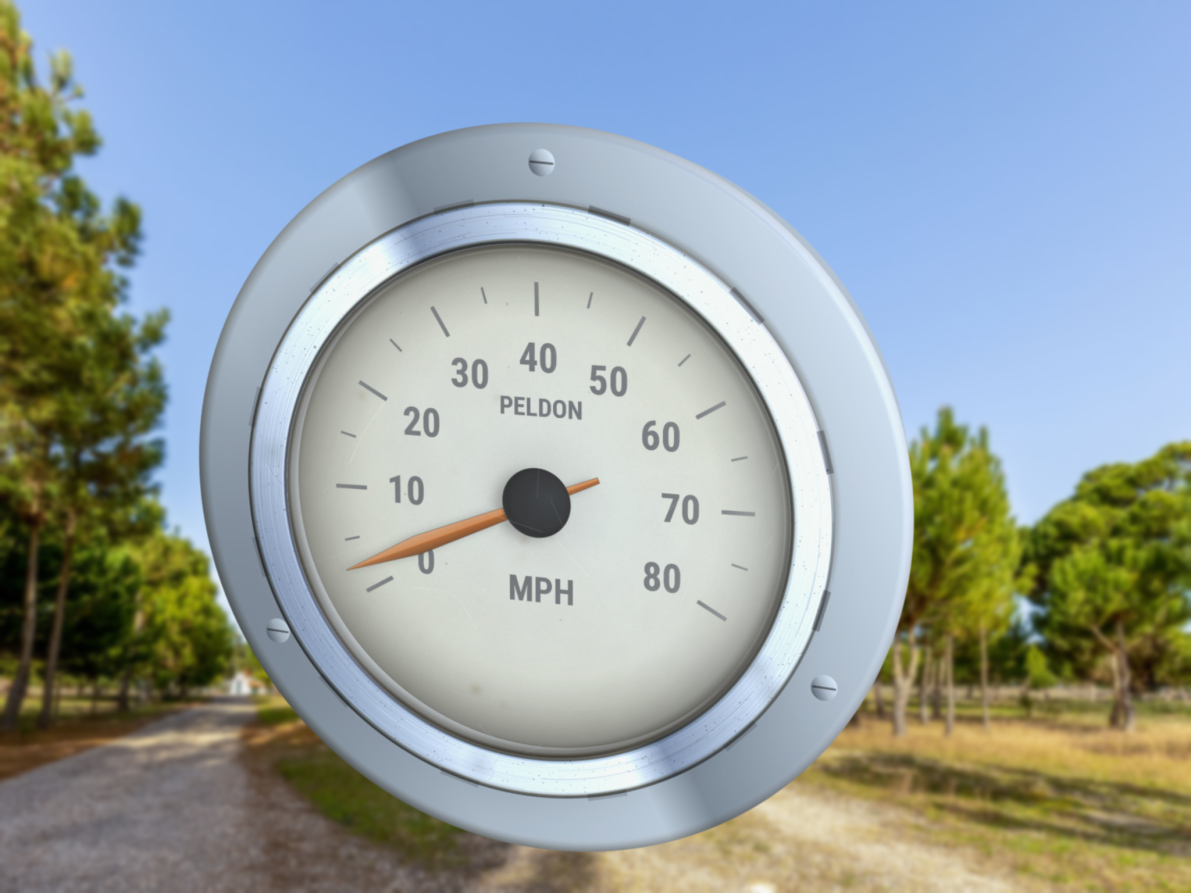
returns 2.5 mph
